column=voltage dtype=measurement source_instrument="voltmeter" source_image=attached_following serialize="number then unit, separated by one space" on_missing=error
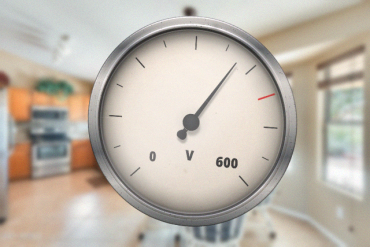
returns 375 V
